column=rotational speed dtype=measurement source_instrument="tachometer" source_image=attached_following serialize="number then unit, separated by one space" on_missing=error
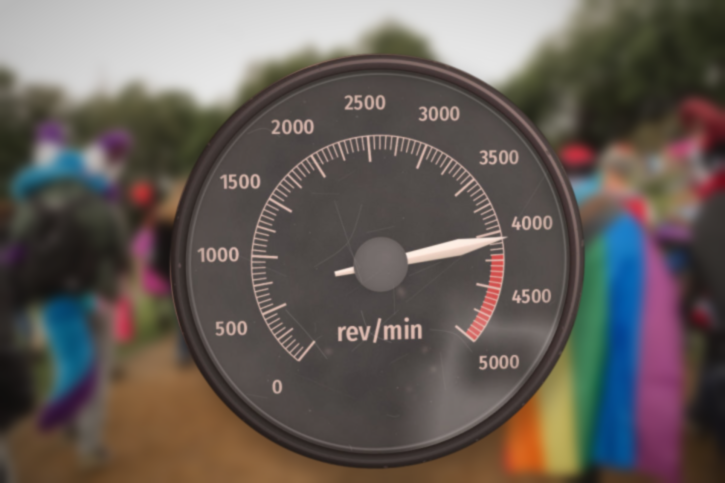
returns 4050 rpm
